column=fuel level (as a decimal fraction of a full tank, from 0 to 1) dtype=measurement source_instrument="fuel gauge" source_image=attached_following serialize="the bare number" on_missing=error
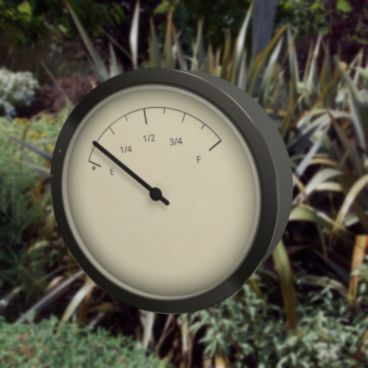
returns 0.125
